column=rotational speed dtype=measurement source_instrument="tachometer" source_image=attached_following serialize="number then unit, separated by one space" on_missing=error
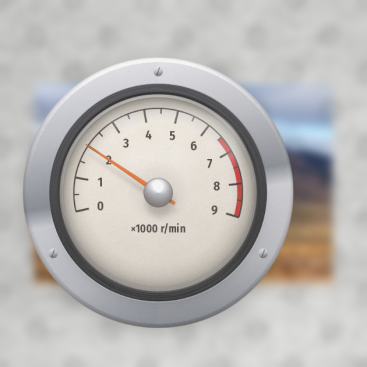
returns 2000 rpm
